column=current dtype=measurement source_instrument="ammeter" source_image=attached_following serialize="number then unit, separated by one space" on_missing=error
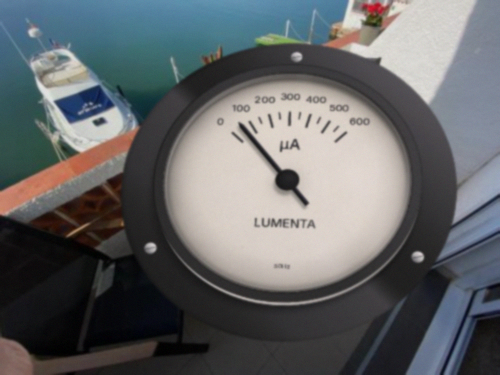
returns 50 µA
